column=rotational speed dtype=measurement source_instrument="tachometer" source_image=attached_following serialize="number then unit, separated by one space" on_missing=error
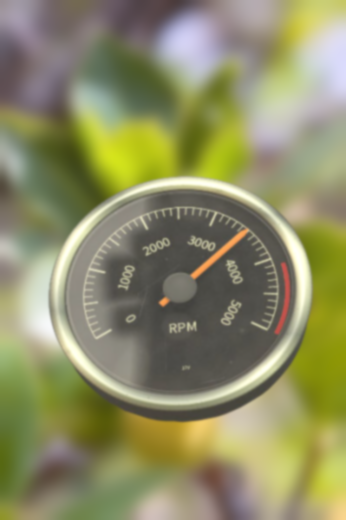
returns 3500 rpm
